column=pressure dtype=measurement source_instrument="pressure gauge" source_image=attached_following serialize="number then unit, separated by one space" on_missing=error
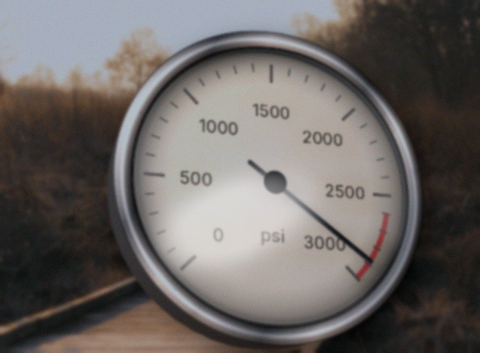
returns 2900 psi
